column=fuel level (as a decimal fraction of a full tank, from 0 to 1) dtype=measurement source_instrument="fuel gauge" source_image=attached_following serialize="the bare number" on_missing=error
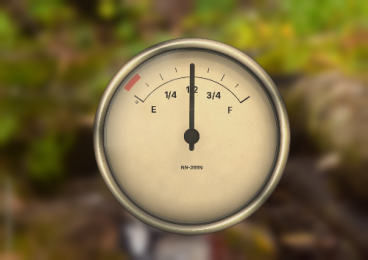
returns 0.5
